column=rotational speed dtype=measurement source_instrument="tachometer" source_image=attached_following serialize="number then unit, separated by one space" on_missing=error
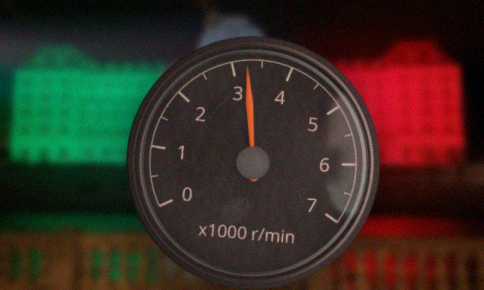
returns 3250 rpm
